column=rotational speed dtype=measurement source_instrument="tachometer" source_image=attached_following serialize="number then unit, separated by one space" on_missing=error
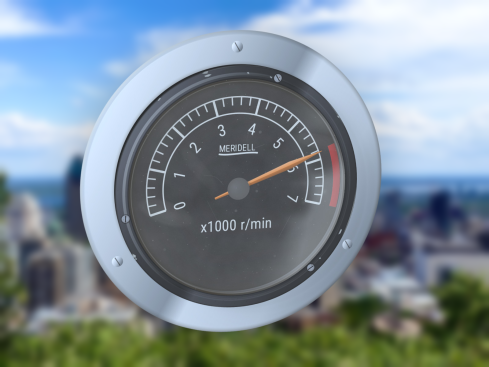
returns 5800 rpm
